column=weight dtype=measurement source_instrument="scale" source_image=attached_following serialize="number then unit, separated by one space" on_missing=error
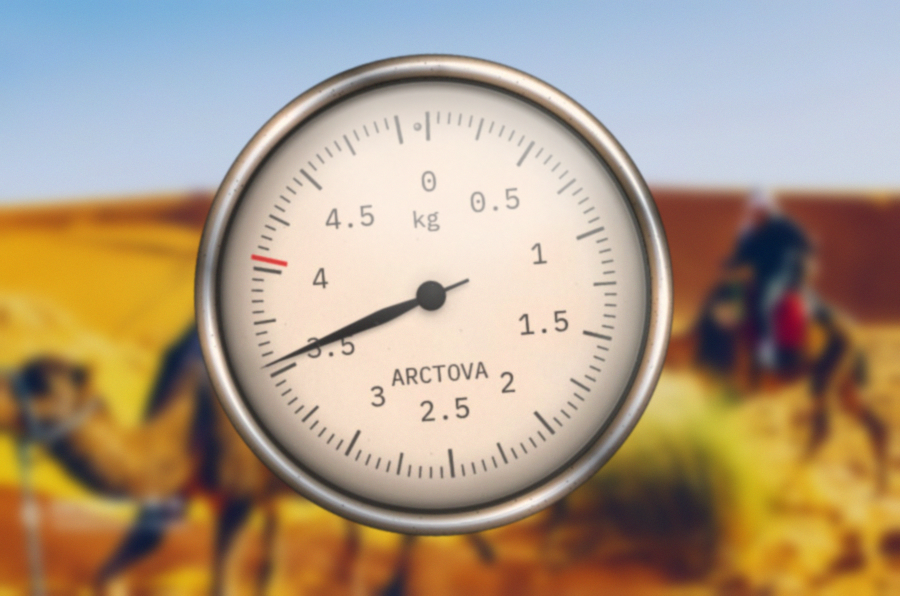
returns 3.55 kg
